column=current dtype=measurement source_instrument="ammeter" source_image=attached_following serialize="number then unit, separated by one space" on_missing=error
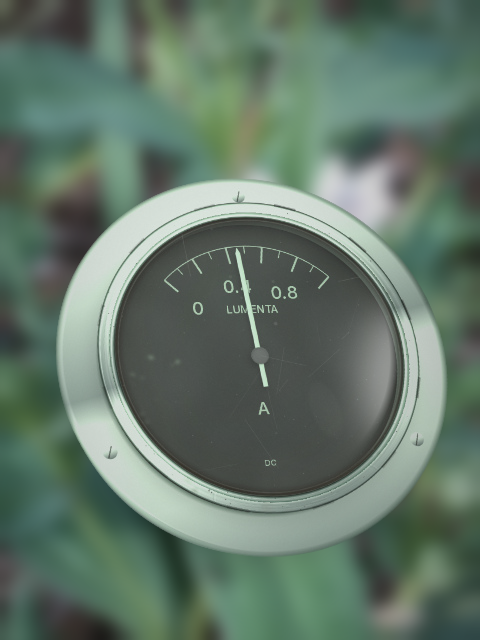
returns 0.45 A
